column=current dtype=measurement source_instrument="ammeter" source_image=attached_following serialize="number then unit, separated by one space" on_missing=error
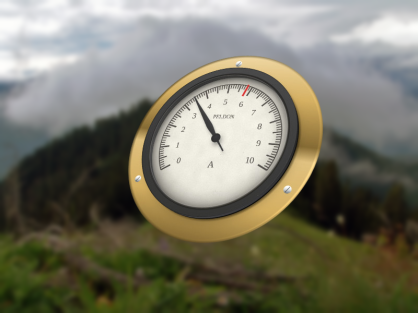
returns 3.5 A
